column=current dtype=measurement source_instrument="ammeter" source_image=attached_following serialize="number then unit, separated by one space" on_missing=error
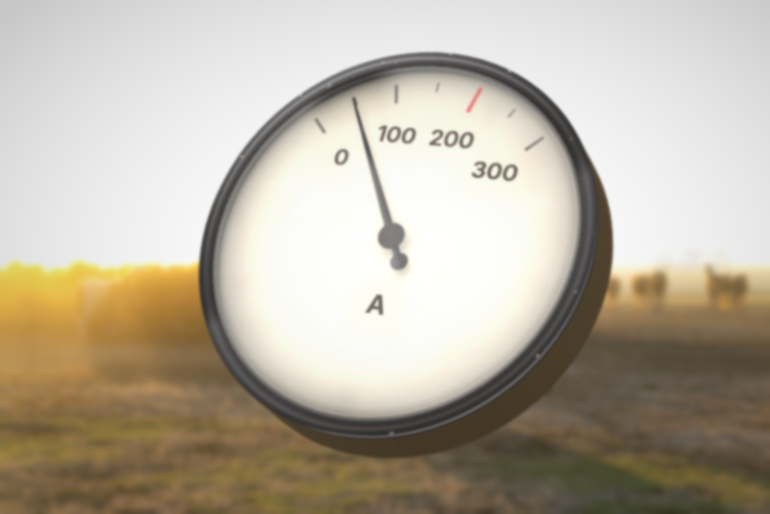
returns 50 A
